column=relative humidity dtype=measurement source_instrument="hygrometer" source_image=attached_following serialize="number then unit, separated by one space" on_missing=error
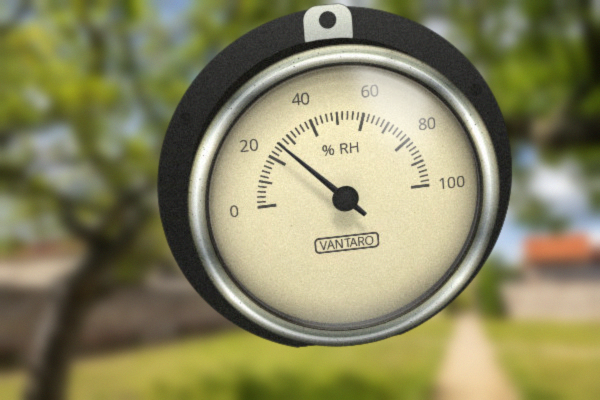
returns 26 %
